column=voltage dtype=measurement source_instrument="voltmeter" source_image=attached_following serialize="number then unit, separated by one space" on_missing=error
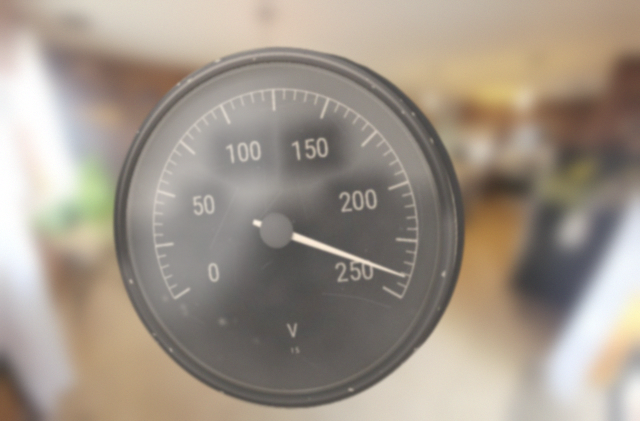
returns 240 V
